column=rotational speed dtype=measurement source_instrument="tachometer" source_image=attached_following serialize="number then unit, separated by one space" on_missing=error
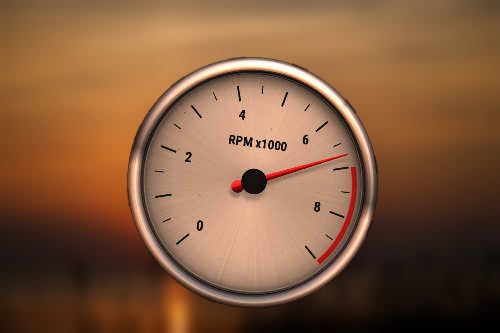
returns 6750 rpm
